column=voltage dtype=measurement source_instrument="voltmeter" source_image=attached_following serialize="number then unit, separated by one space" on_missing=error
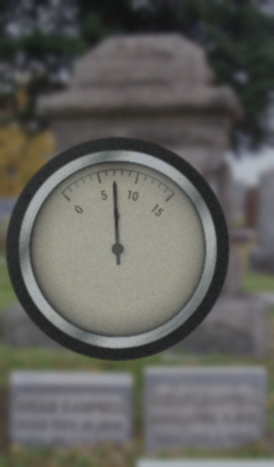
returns 7 V
